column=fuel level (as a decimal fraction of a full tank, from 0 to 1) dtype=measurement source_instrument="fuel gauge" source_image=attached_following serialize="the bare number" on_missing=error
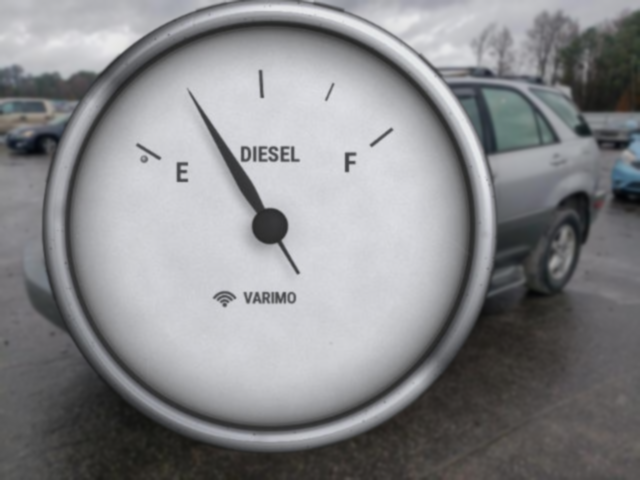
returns 0.25
